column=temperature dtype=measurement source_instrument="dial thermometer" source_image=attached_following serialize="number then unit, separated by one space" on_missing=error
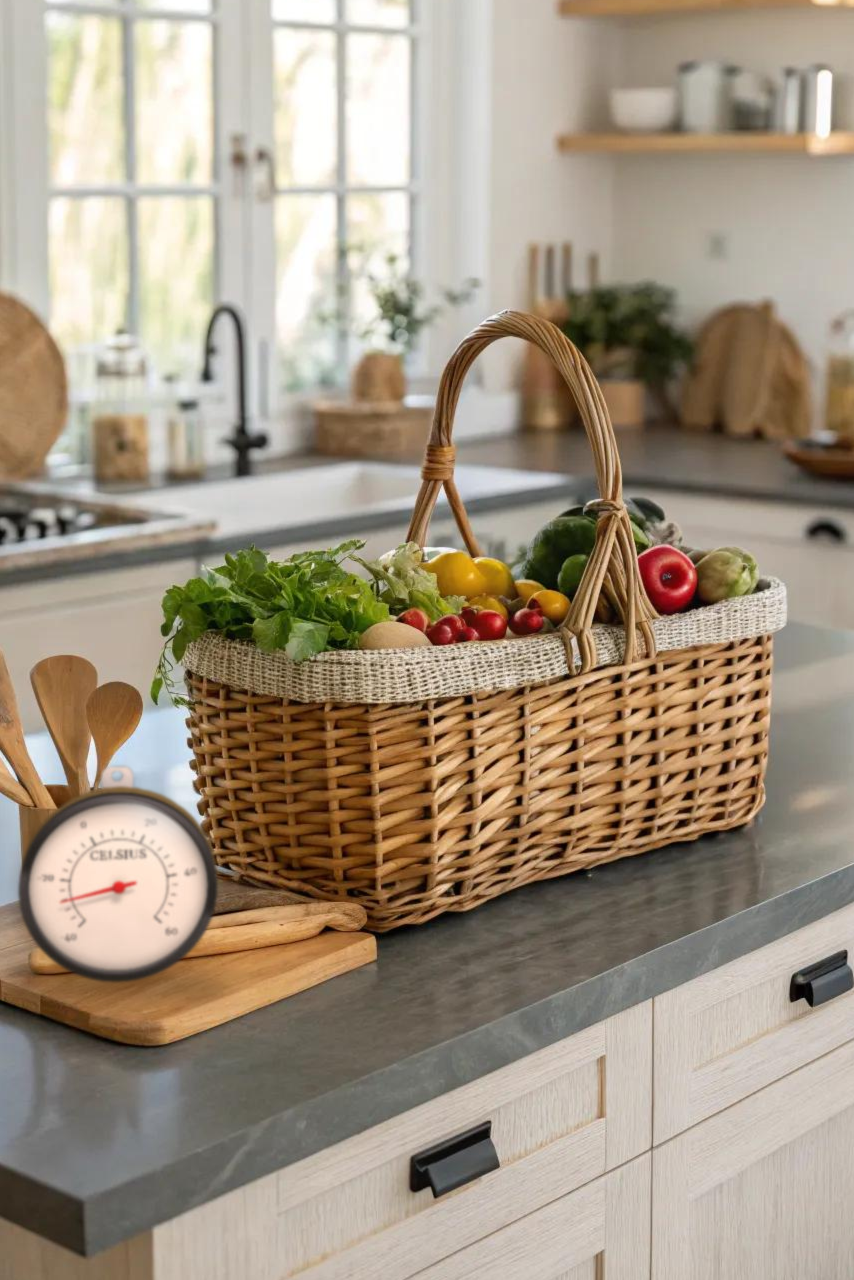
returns -28 °C
